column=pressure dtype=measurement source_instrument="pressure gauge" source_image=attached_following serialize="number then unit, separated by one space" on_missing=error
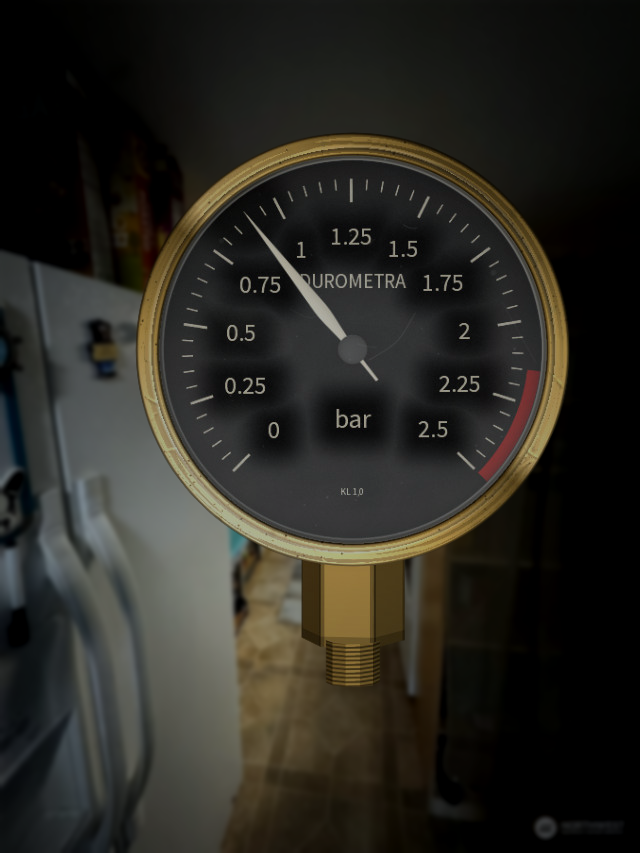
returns 0.9 bar
